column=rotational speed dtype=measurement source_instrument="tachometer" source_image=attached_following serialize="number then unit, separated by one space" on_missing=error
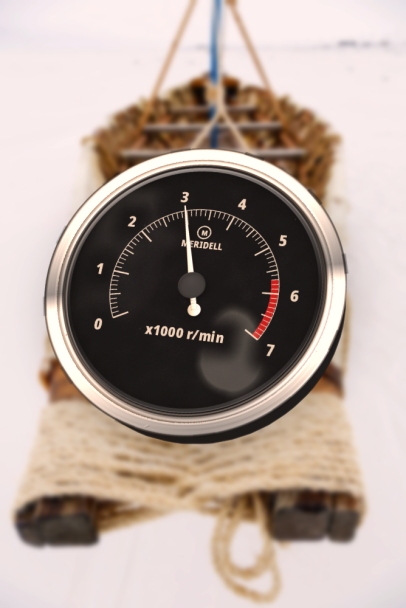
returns 3000 rpm
